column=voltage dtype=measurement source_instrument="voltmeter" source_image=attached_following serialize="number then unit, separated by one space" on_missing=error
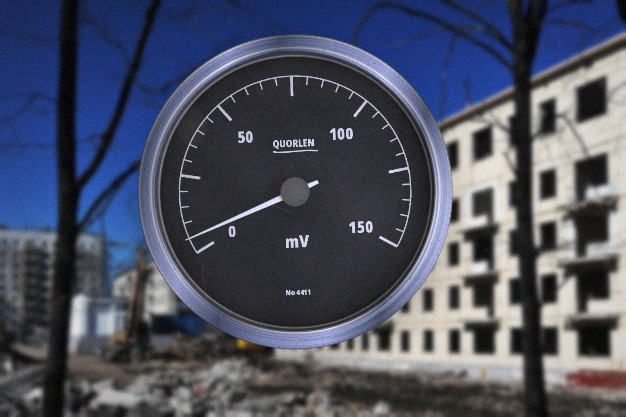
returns 5 mV
